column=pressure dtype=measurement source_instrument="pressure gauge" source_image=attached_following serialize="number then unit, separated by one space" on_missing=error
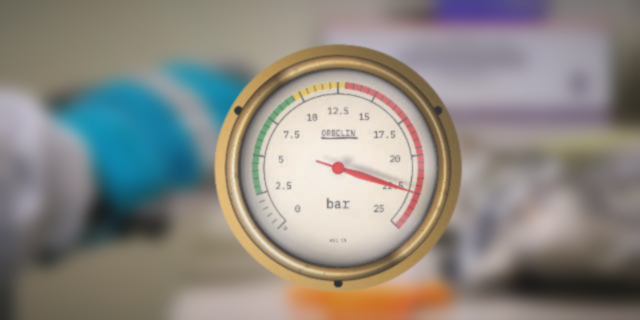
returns 22.5 bar
